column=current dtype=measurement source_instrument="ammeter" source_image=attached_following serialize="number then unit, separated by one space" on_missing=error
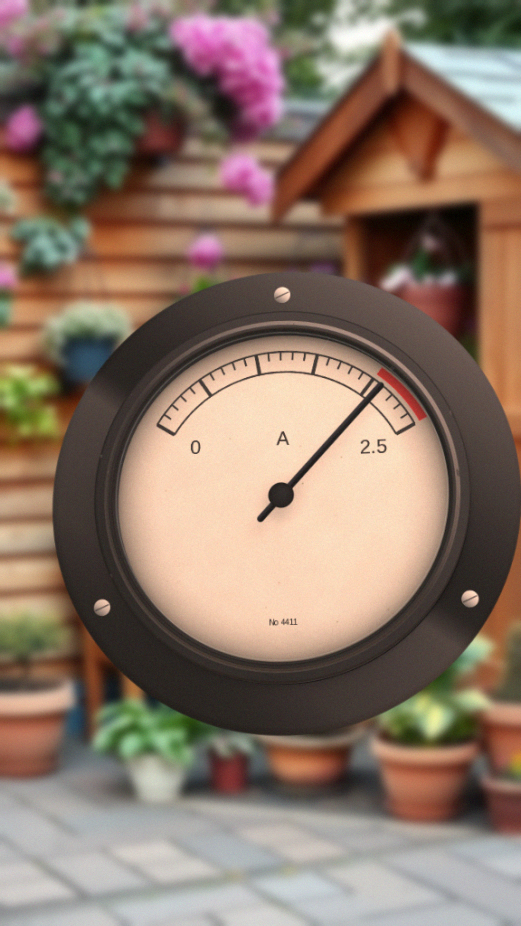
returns 2.1 A
